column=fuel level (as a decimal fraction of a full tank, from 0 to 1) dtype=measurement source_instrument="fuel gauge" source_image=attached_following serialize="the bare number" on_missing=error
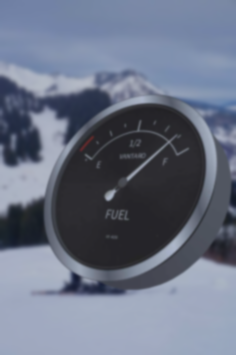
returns 0.875
